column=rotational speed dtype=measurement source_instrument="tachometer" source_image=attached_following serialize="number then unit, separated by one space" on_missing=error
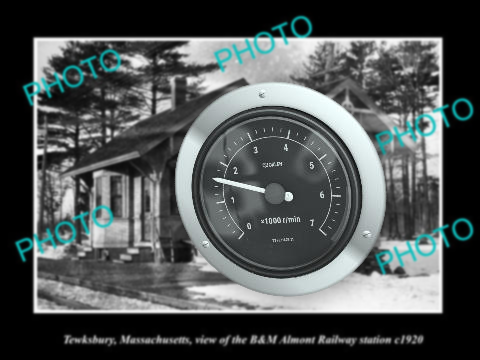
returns 1600 rpm
